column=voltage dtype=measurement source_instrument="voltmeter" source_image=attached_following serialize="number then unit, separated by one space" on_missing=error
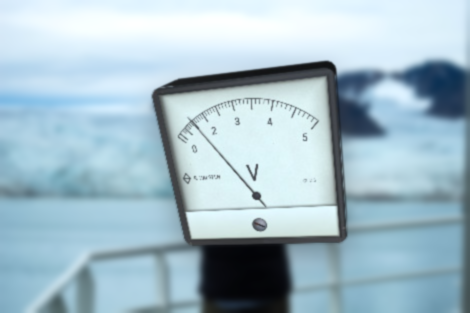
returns 1.5 V
